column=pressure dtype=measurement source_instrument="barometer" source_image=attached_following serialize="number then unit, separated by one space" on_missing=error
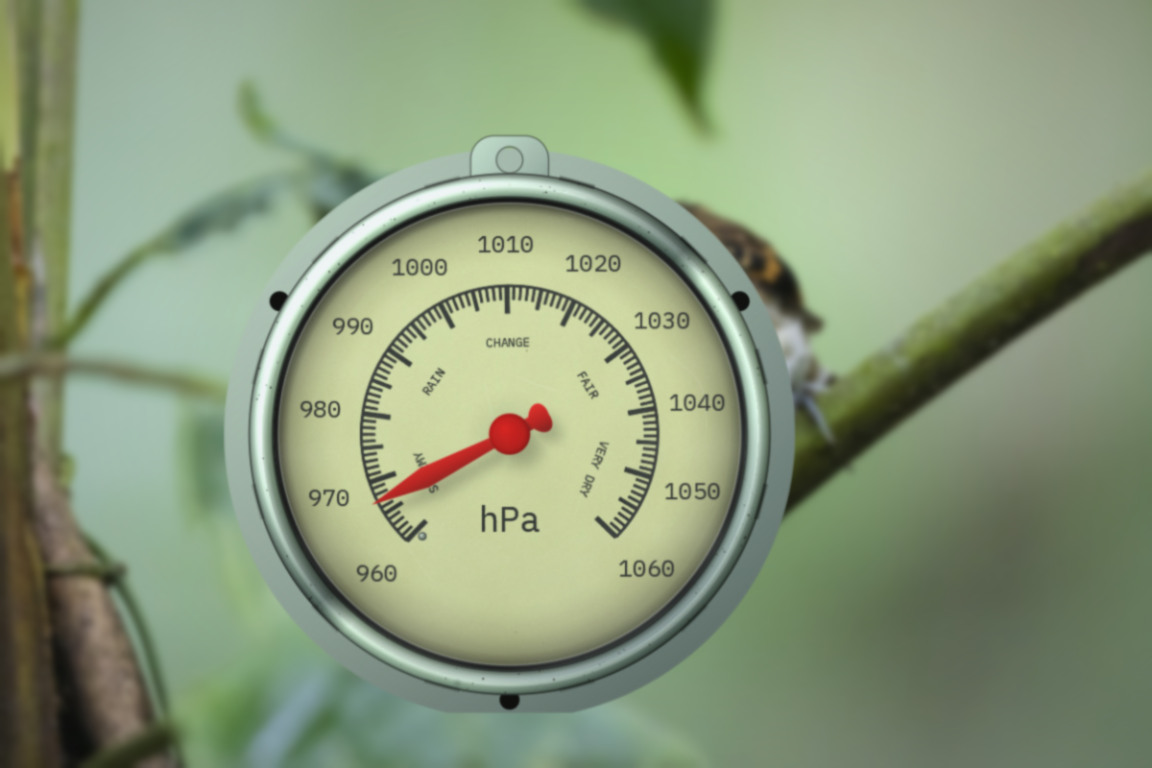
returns 967 hPa
